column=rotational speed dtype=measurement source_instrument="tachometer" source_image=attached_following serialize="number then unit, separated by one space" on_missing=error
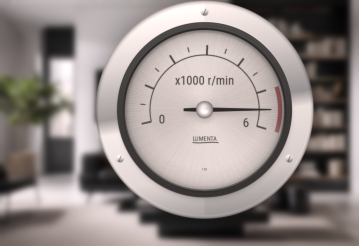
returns 5500 rpm
